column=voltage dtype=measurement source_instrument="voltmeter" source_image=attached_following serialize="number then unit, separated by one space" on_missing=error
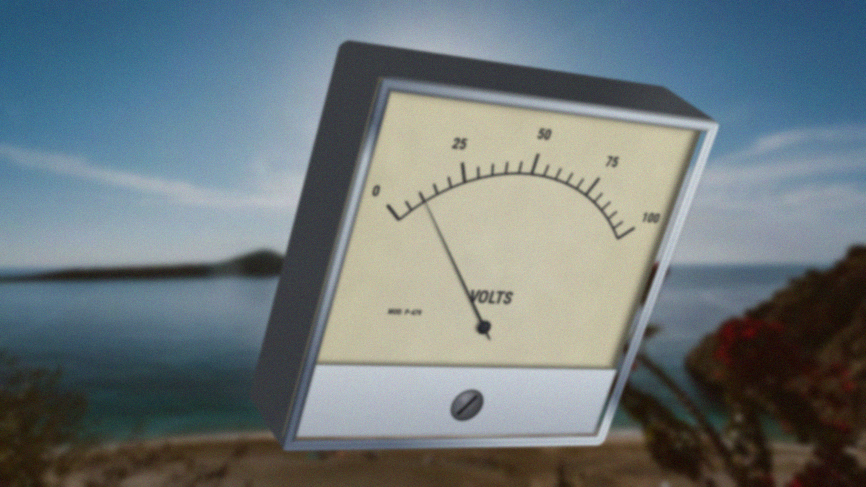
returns 10 V
